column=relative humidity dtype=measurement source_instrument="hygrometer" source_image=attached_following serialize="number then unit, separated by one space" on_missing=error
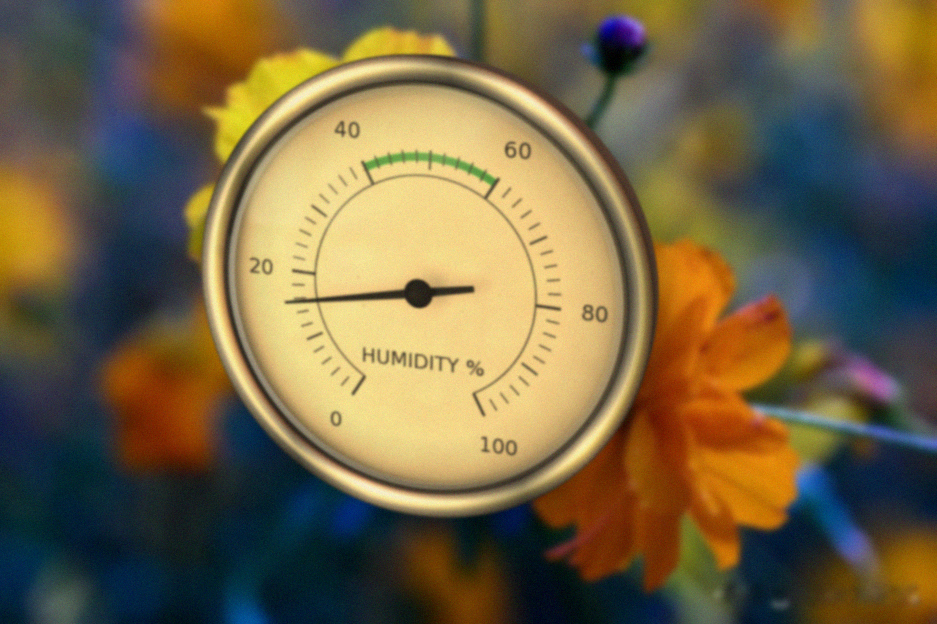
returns 16 %
